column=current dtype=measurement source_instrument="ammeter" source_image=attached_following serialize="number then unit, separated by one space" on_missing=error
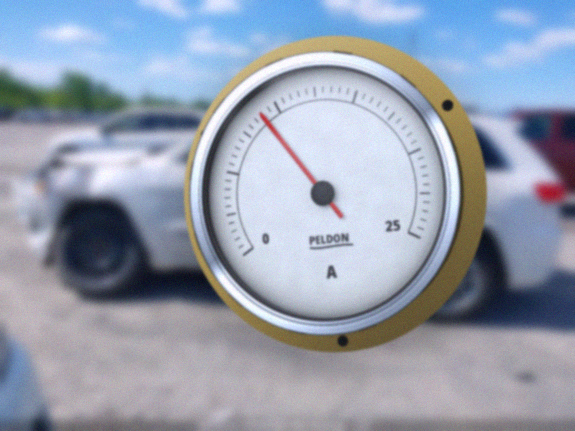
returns 9 A
